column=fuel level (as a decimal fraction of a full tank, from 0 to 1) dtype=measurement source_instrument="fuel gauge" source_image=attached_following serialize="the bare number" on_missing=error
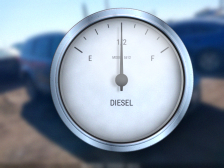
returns 0.5
